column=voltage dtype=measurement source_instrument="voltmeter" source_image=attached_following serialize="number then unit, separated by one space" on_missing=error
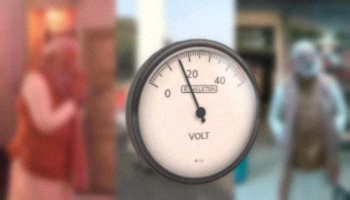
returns 15 V
